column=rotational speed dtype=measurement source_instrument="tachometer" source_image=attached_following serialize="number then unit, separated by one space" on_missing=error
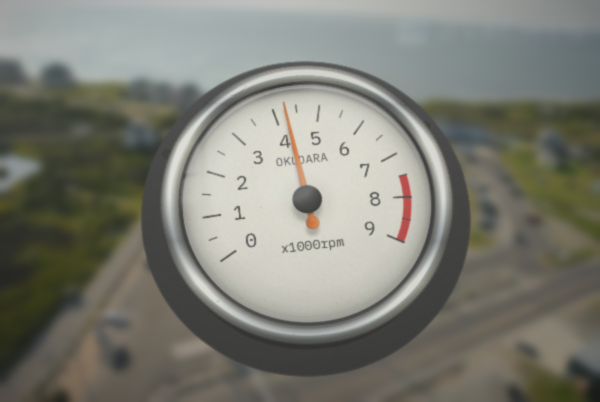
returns 4250 rpm
